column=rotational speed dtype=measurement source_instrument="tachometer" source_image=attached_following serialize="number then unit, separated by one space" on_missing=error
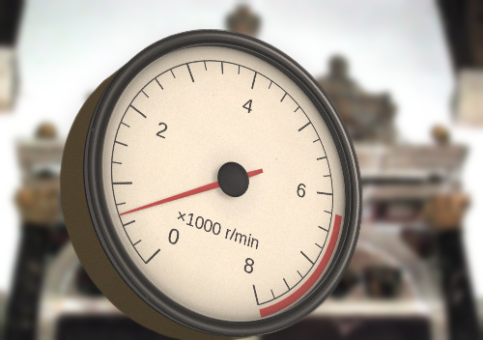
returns 625 rpm
